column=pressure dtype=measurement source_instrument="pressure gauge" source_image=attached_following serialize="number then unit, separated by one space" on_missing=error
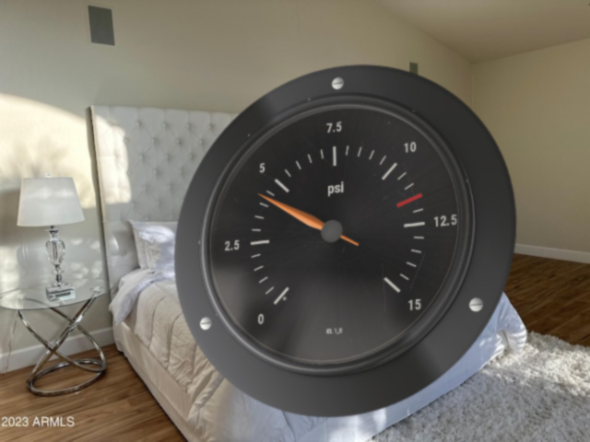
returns 4.25 psi
